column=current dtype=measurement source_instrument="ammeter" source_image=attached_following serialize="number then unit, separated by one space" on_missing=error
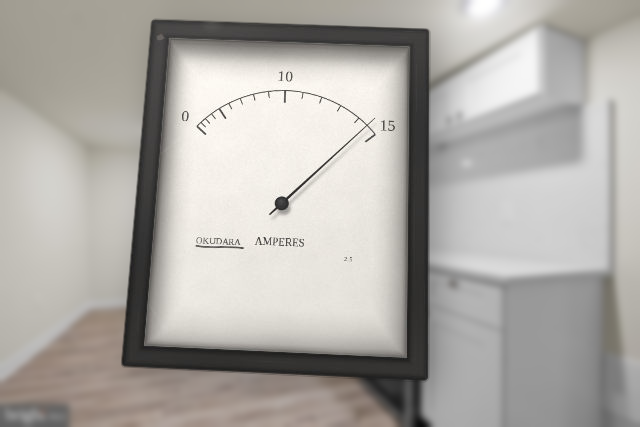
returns 14.5 A
